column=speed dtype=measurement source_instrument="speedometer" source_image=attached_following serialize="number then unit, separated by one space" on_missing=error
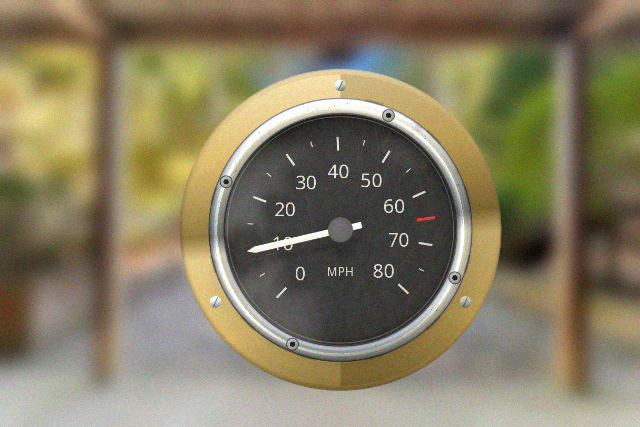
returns 10 mph
